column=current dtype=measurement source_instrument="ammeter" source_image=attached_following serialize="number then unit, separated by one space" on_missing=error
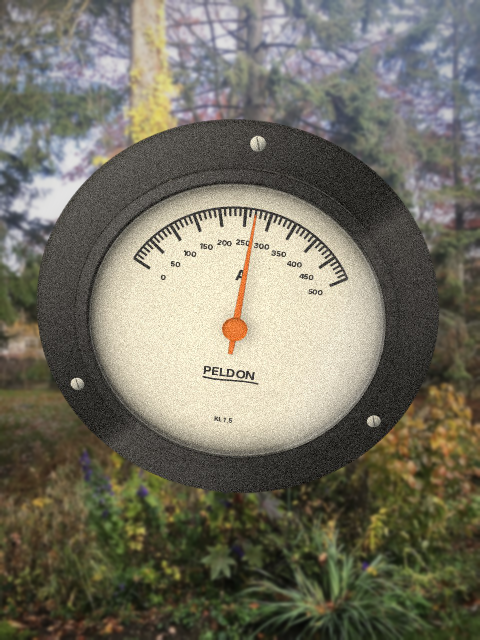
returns 270 A
